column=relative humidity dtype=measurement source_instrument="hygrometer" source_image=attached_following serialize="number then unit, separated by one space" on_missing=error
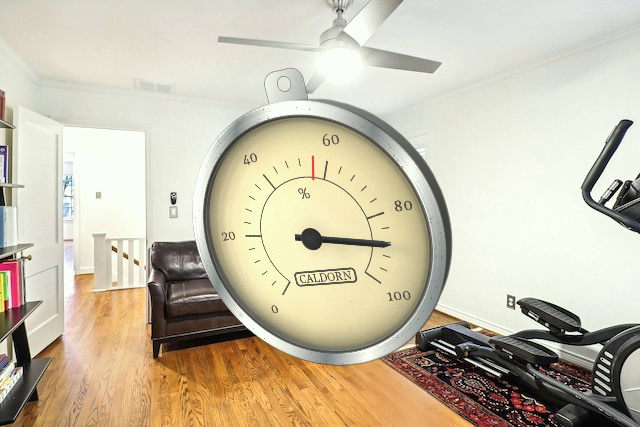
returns 88 %
